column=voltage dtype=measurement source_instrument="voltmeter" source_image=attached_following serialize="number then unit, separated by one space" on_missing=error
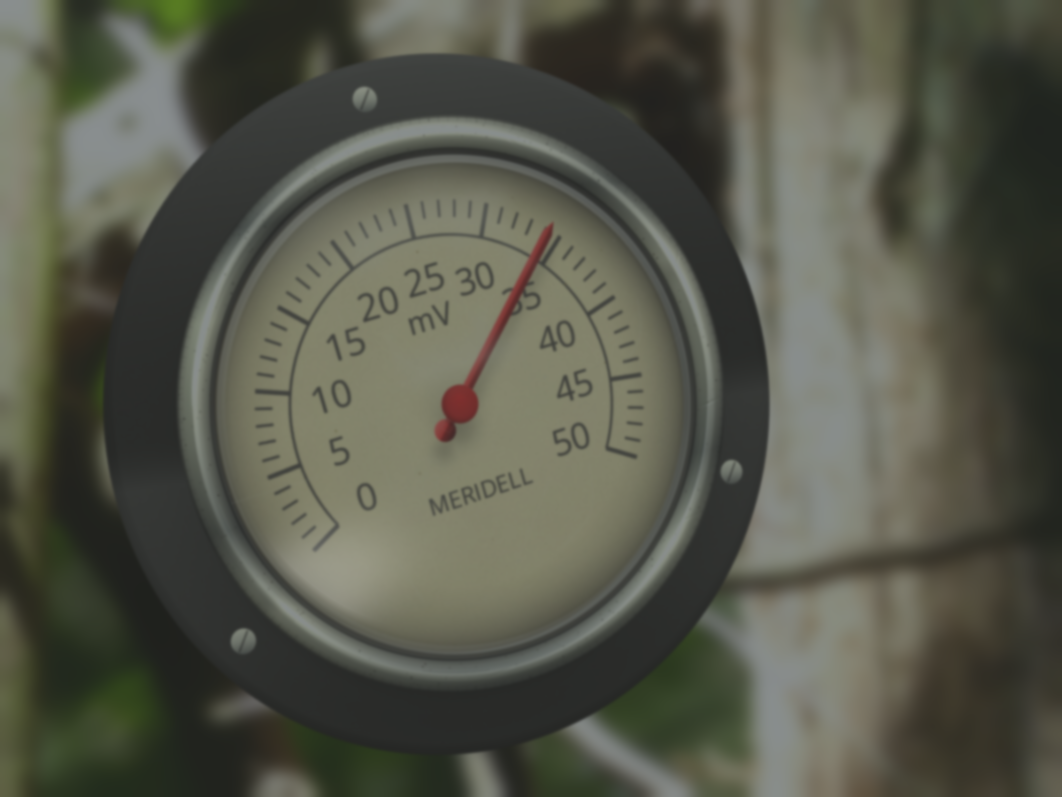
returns 34 mV
